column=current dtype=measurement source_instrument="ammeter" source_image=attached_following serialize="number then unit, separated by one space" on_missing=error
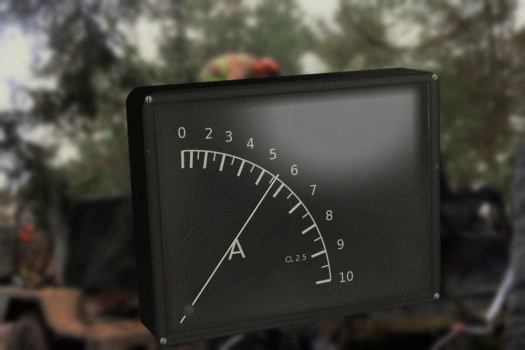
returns 5.5 A
